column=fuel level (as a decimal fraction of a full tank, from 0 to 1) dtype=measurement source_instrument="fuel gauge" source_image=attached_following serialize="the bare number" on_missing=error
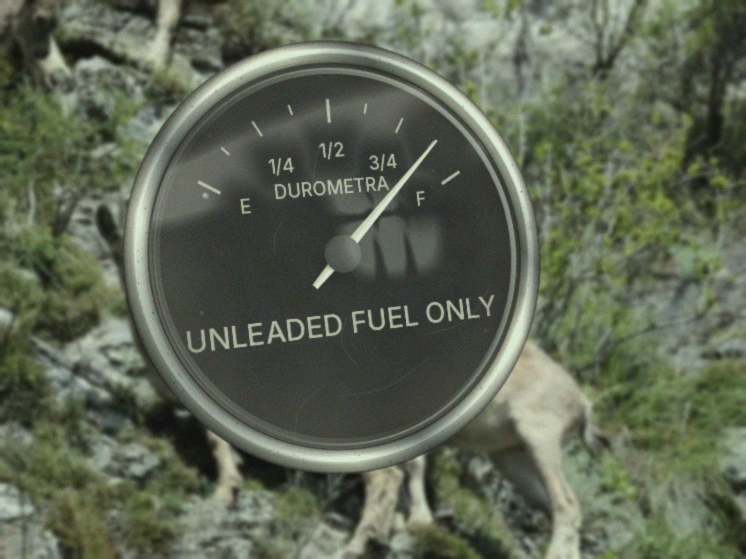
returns 0.875
